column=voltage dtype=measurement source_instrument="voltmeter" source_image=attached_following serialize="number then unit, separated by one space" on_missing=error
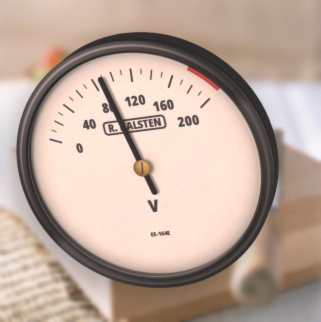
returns 90 V
